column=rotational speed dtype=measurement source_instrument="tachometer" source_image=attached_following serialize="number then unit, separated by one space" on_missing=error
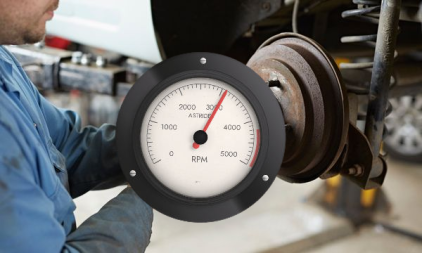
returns 3100 rpm
